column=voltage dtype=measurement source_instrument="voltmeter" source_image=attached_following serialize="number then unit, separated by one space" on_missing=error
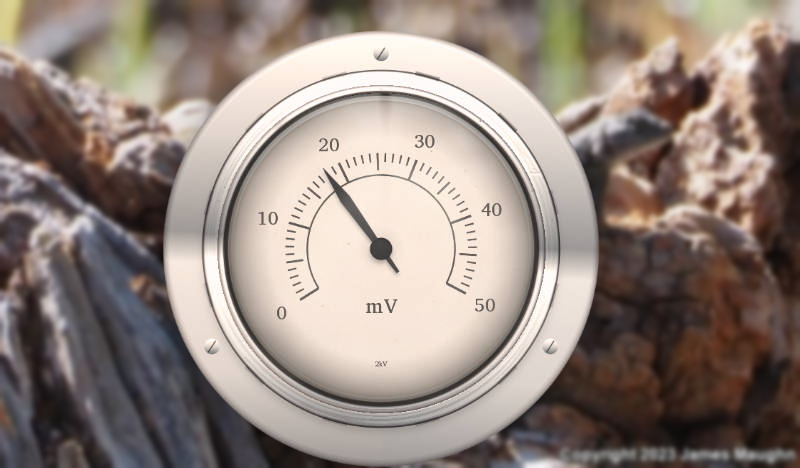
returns 18 mV
